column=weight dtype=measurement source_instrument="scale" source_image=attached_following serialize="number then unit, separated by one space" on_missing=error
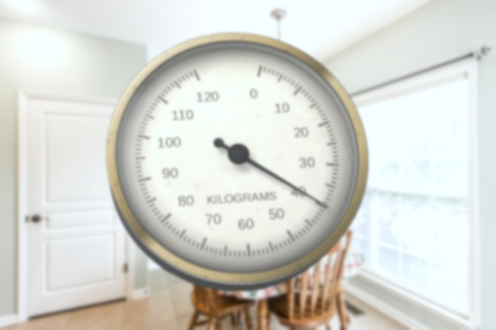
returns 40 kg
